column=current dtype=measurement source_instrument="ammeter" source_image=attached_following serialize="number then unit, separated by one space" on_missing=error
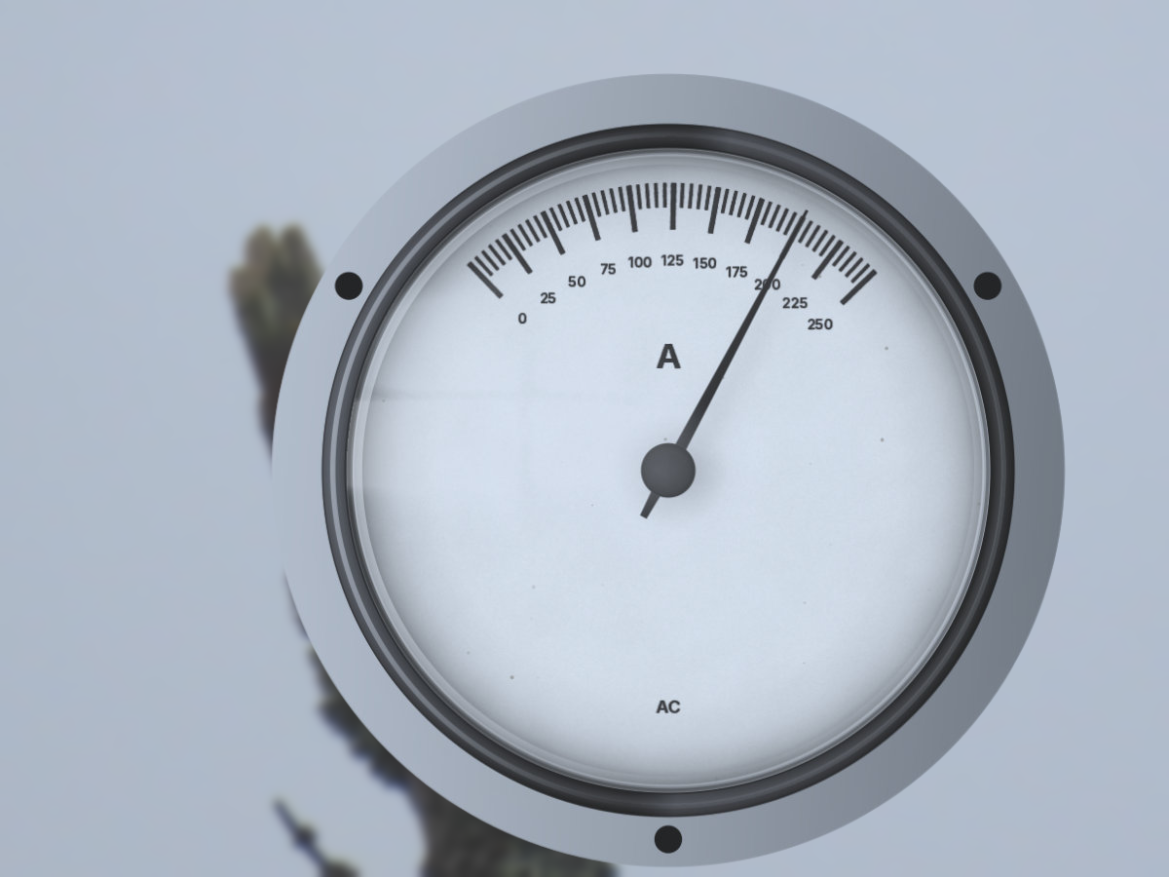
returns 200 A
